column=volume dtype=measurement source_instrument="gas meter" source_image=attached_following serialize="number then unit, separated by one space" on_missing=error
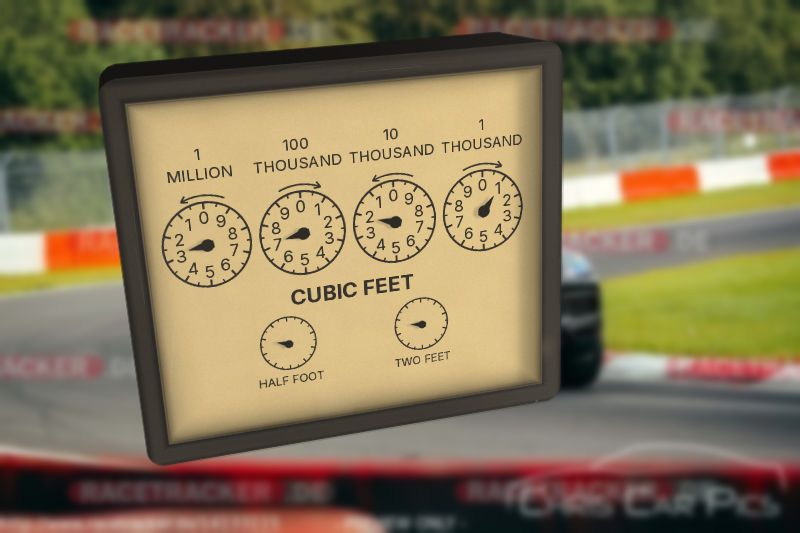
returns 272100 ft³
